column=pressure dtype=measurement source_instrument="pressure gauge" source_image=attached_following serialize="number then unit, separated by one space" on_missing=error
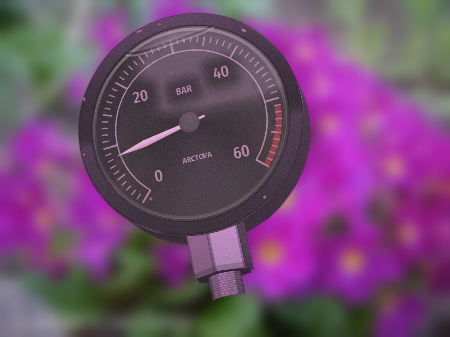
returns 8 bar
